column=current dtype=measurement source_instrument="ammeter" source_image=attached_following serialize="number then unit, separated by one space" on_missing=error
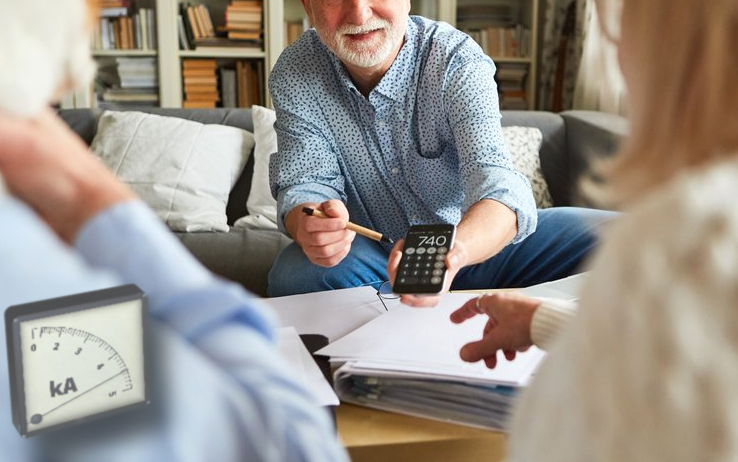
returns 4.5 kA
